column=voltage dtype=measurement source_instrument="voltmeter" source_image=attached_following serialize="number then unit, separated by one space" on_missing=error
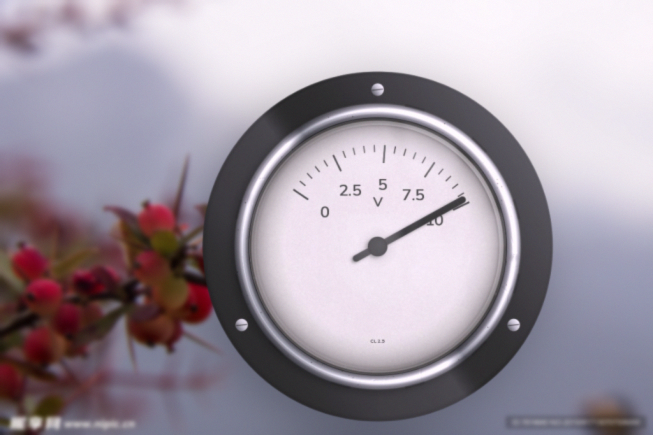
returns 9.75 V
